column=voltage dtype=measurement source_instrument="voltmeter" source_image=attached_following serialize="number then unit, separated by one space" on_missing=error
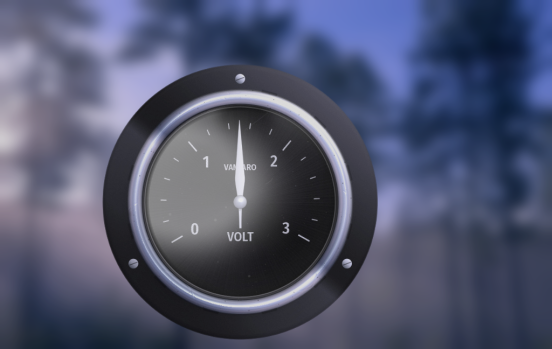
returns 1.5 V
